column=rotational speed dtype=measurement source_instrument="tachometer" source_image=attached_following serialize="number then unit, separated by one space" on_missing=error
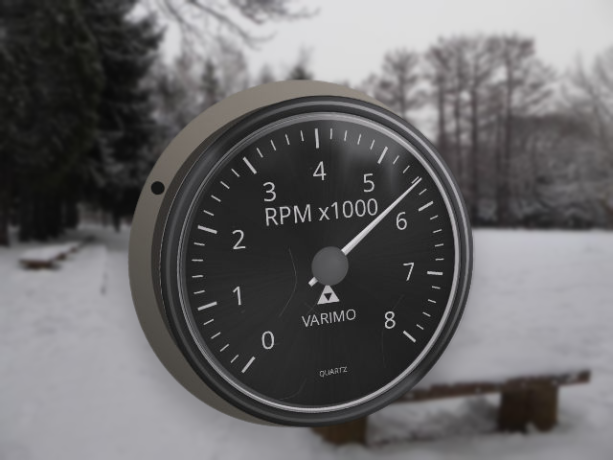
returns 5600 rpm
